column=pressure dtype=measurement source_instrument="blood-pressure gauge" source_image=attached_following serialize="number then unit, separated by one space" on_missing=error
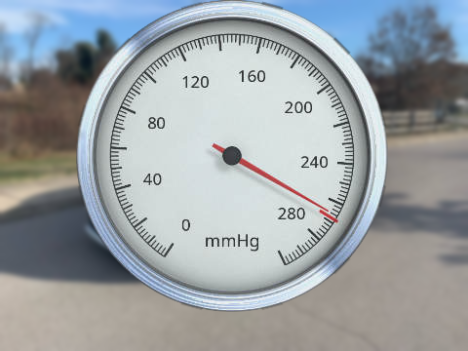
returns 266 mmHg
